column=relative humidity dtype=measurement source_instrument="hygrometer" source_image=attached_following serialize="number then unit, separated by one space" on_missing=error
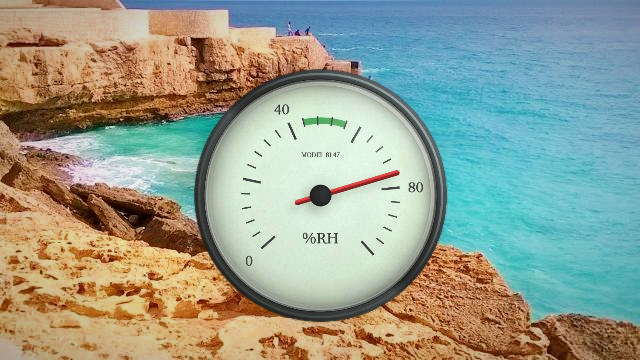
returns 76 %
